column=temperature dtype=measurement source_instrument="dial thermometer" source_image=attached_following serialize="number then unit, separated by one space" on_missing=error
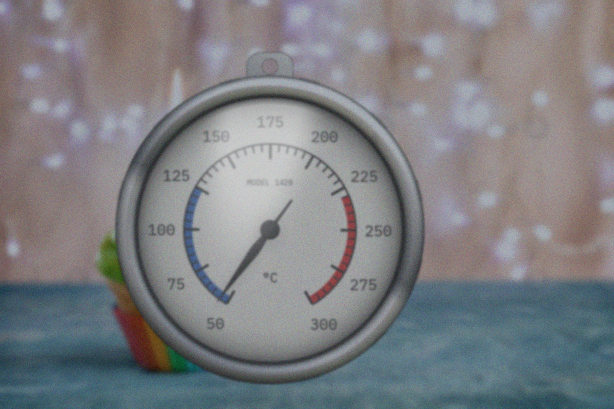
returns 55 °C
